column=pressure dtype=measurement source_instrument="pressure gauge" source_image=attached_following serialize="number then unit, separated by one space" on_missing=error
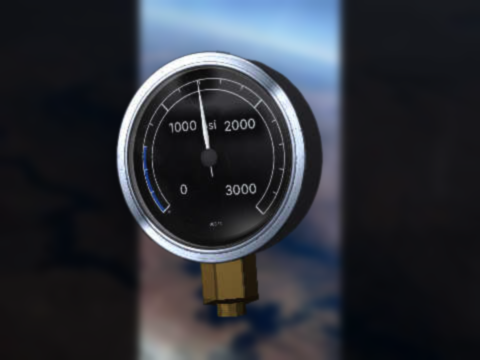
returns 1400 psi
